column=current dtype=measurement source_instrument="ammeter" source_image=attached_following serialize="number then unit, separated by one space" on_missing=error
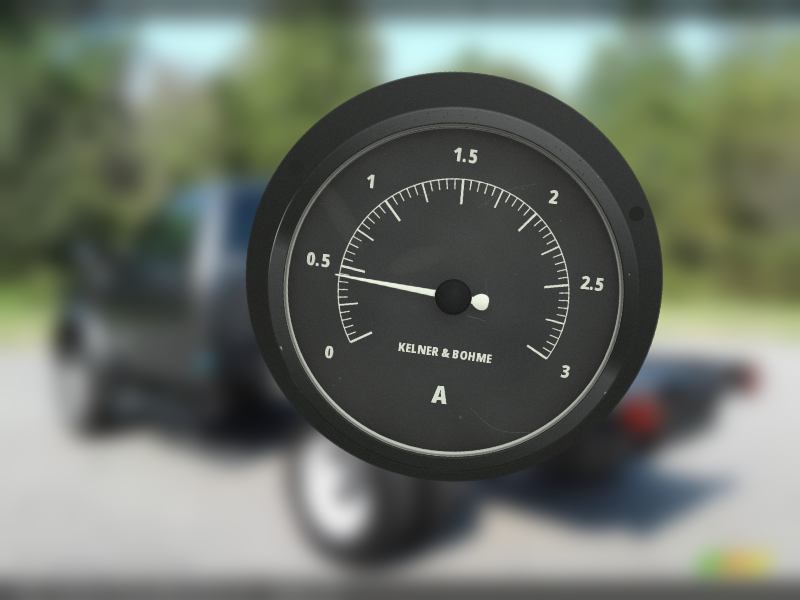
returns 0.45 A
